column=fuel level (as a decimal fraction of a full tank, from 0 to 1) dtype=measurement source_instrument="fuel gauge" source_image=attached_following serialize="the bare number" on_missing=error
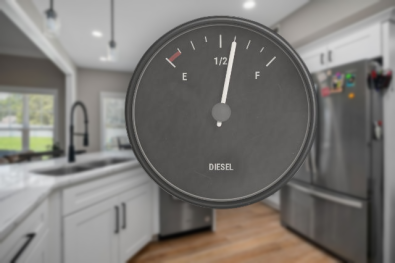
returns 0.625
